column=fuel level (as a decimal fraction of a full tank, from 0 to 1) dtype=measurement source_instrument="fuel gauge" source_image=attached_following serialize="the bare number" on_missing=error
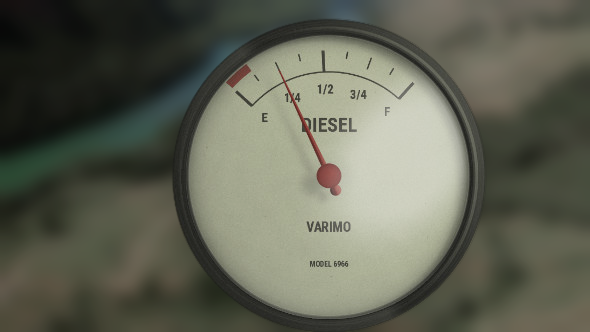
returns 0.25
